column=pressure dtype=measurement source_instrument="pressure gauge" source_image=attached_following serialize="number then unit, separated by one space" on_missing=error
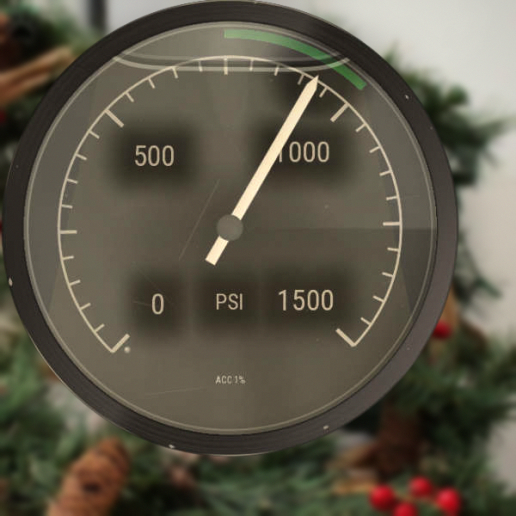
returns 925 psi
